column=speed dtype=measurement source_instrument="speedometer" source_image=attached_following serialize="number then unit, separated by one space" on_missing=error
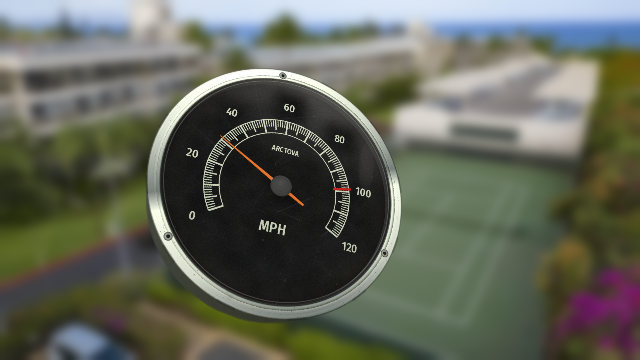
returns 30 mph
